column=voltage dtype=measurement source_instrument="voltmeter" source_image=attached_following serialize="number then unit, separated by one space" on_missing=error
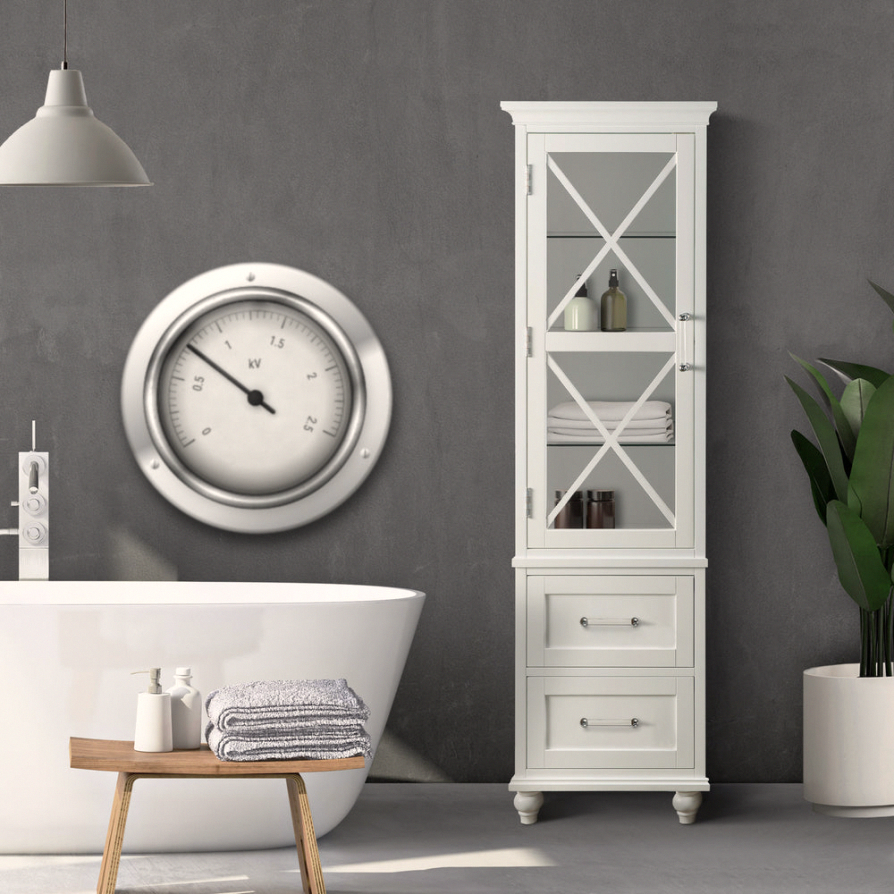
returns 0.75 kV
